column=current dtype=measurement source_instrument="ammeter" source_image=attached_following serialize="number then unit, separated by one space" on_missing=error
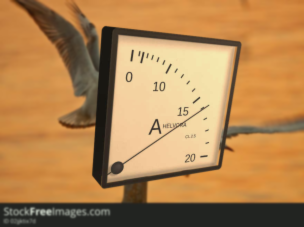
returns 16 A
